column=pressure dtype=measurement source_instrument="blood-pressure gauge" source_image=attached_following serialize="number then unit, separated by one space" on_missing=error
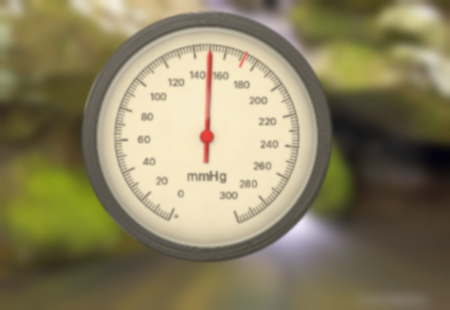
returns 150 mmHg
